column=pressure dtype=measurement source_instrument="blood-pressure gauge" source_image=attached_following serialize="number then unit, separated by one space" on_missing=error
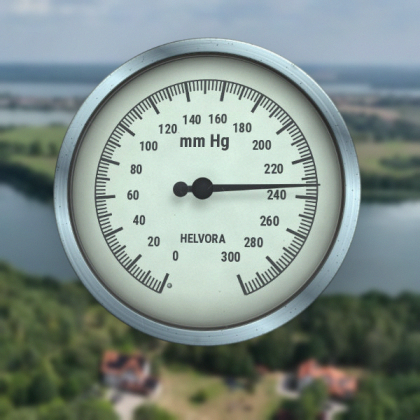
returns 234 mmHg
